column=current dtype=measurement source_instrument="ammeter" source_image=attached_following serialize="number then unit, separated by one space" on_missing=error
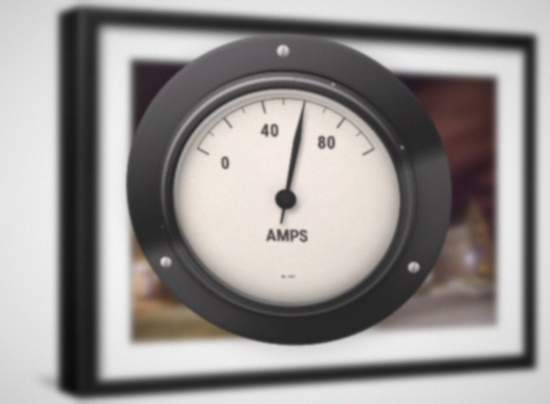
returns 60 A
